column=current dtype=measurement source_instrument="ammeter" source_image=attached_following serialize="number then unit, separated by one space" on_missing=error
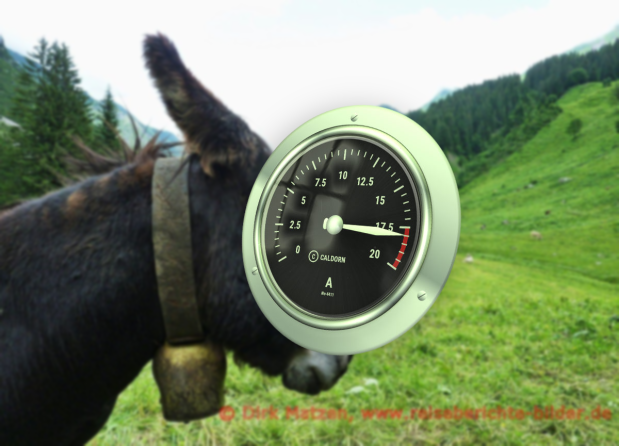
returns 18 A
